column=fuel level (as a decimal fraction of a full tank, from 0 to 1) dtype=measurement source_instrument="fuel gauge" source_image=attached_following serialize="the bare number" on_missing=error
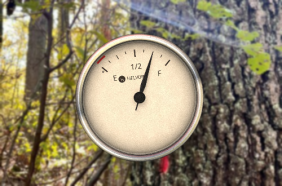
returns 0.75
